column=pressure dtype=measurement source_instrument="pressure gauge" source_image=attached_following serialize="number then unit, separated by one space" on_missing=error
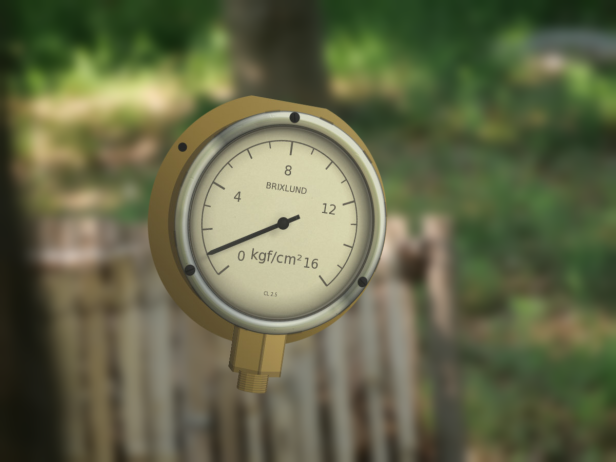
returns 1 kg/cm²
